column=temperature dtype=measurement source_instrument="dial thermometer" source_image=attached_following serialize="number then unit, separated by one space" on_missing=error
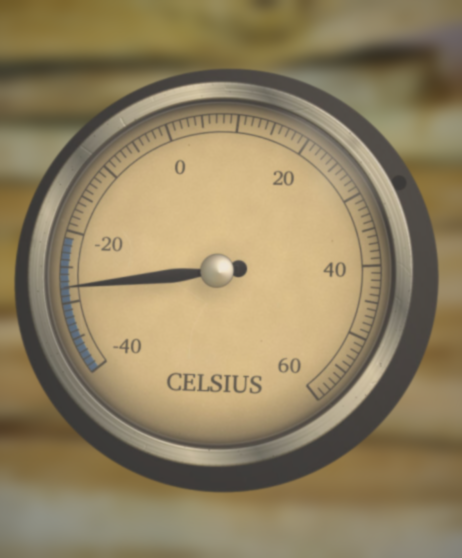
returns -28 °C
